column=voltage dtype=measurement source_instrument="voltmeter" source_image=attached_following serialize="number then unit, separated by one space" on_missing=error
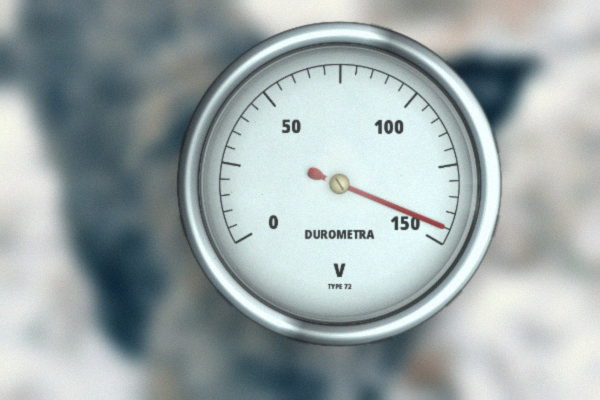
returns 145 V
